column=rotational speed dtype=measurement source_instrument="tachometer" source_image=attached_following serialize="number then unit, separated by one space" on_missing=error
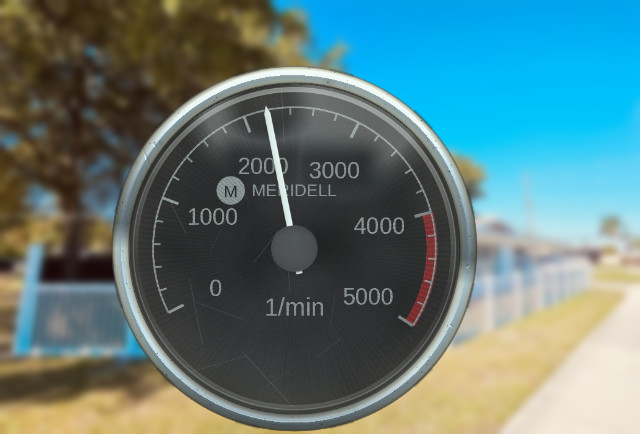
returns 2200 rpm
